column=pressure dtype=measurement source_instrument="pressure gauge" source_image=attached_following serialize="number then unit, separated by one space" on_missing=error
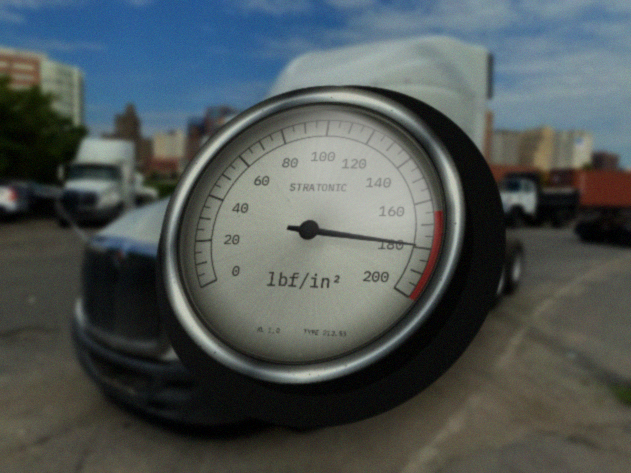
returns 180 psi
